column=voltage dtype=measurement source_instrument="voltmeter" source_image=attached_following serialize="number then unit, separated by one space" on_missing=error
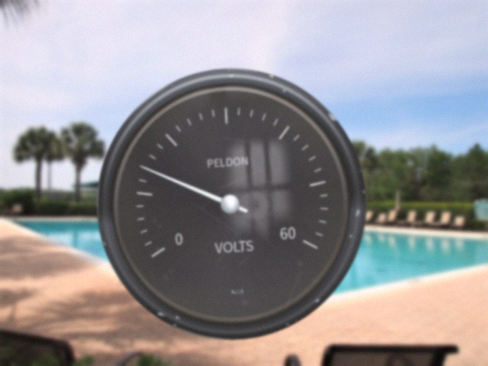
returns 14 V
